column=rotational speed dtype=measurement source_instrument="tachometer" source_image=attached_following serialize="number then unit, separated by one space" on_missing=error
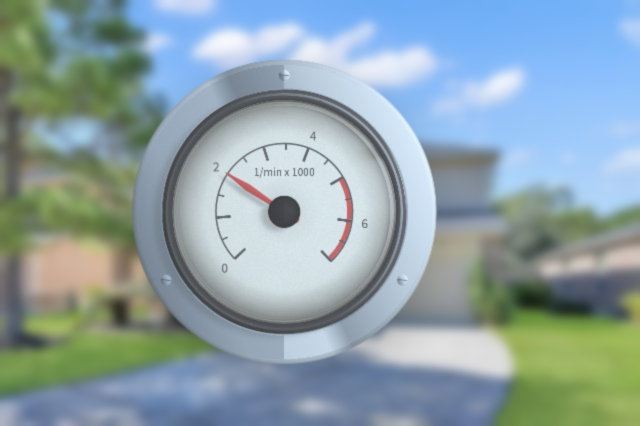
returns 2000 rpm
